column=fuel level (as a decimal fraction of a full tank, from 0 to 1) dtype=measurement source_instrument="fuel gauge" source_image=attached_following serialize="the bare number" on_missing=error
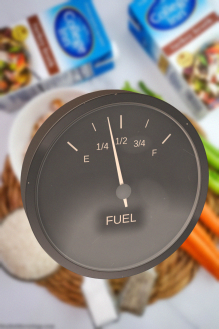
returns 0.375
